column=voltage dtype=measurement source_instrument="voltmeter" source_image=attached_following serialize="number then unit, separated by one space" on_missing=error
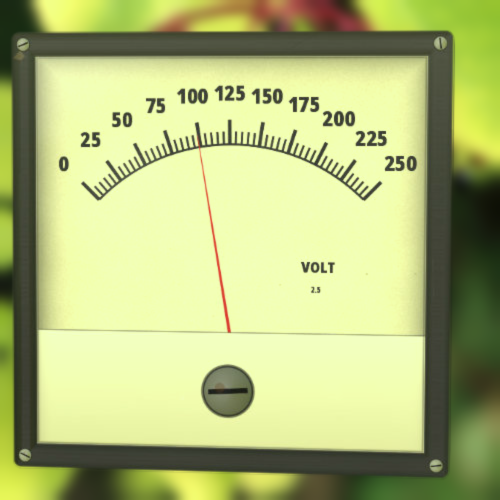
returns 100 V
